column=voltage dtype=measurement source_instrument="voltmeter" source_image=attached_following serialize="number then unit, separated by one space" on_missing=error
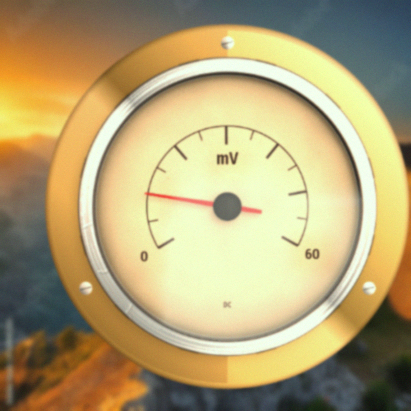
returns 10 mV
